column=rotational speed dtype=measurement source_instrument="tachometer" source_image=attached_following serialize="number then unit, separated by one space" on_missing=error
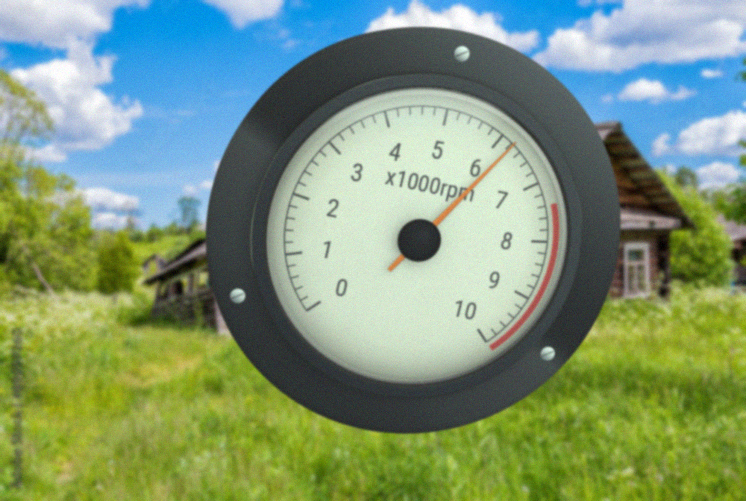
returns 6200 rpm
